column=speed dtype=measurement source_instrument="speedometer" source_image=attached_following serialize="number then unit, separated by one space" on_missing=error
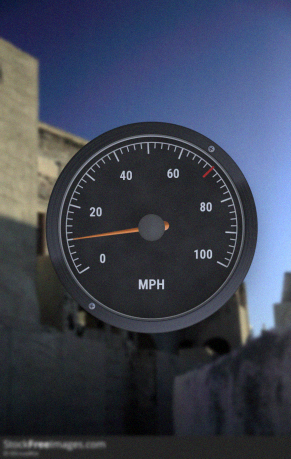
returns 10 mph
